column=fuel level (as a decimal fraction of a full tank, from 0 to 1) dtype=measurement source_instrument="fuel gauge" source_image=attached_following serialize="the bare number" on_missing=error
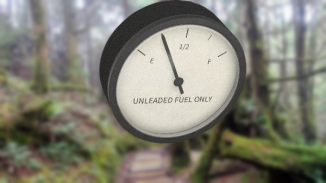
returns 0.25
